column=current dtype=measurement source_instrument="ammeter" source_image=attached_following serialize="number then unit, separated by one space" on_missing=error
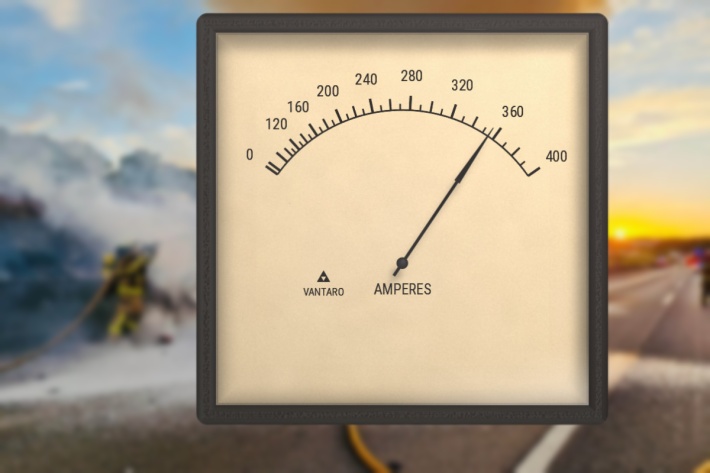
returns 355 A
